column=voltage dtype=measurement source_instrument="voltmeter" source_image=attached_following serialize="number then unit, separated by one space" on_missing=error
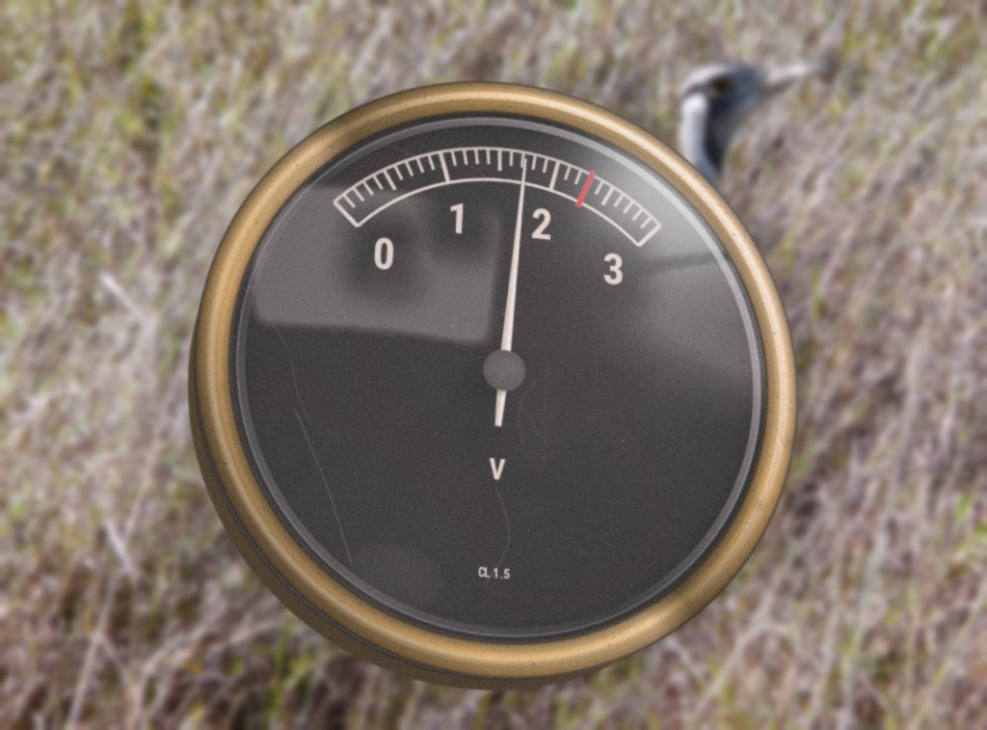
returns 1.7 V
